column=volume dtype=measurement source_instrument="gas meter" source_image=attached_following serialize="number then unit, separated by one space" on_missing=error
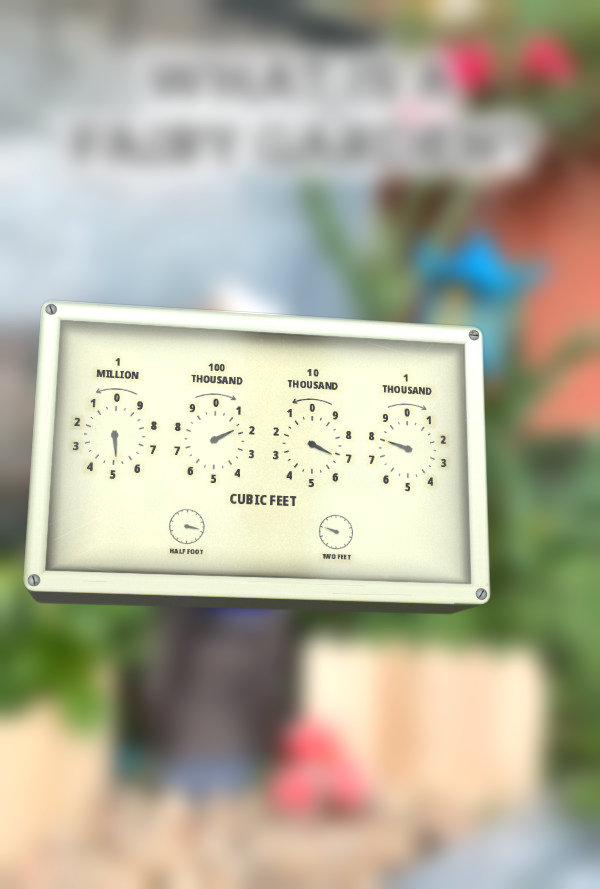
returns 516800 ft³
